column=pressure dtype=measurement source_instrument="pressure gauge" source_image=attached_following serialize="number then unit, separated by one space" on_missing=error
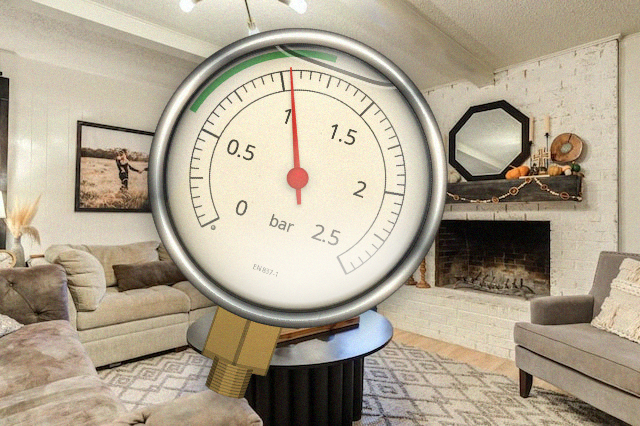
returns 1.05 bar
